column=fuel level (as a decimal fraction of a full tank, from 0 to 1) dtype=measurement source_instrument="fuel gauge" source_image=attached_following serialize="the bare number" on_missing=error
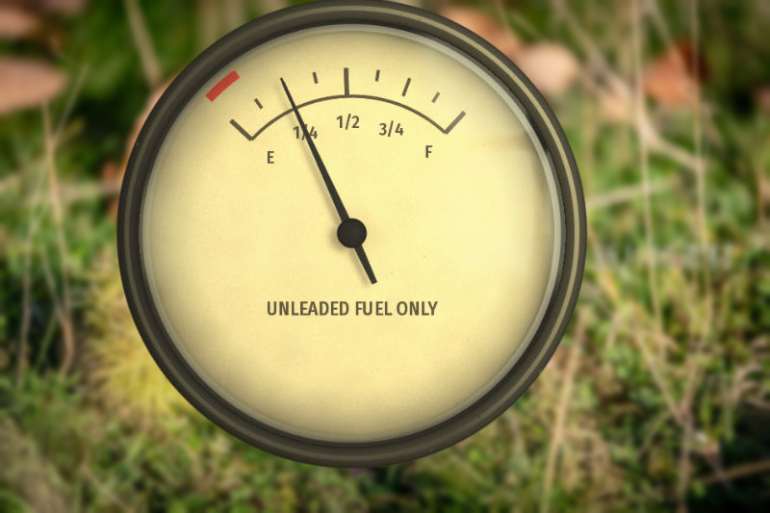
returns 0.25
